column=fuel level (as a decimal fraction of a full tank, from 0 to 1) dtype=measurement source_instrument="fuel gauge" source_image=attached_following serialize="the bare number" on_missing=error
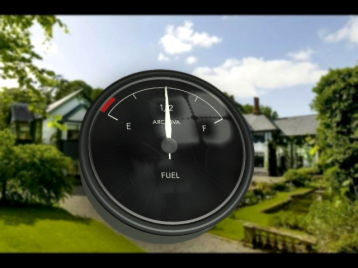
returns 0.5
